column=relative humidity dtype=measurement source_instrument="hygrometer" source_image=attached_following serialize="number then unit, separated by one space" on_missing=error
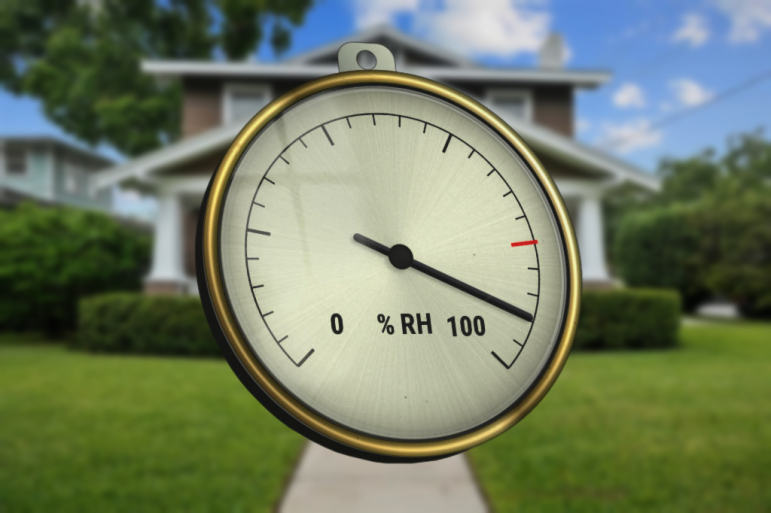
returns 92 %
